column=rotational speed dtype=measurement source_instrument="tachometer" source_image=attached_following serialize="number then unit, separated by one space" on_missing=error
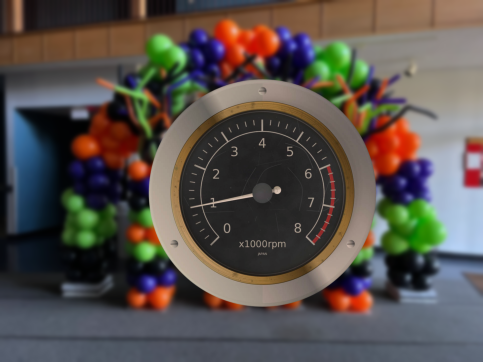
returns 1000 rpm
